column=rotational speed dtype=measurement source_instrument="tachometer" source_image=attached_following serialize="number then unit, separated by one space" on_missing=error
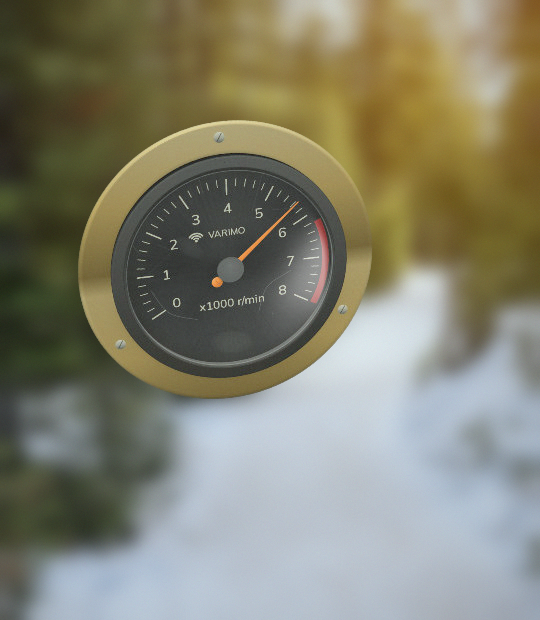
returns 5600 rpm
